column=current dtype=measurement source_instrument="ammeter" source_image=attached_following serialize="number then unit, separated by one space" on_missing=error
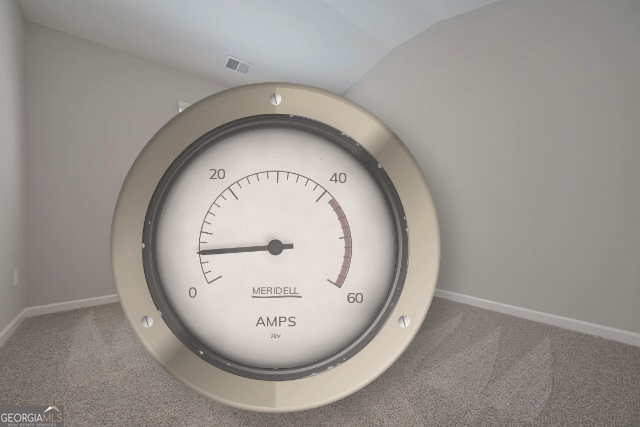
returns 6 A
